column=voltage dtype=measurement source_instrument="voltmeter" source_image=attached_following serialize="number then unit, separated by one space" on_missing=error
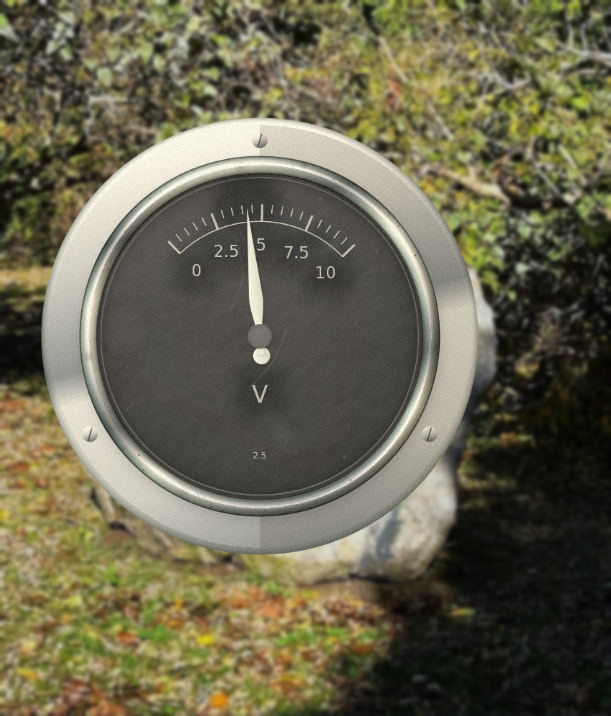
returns 4.25 V
